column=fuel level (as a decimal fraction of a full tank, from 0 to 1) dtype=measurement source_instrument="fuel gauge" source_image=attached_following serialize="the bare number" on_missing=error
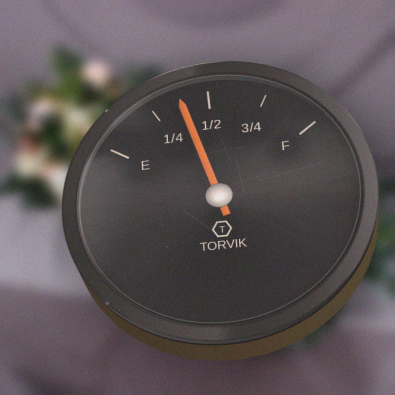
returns 0.375
